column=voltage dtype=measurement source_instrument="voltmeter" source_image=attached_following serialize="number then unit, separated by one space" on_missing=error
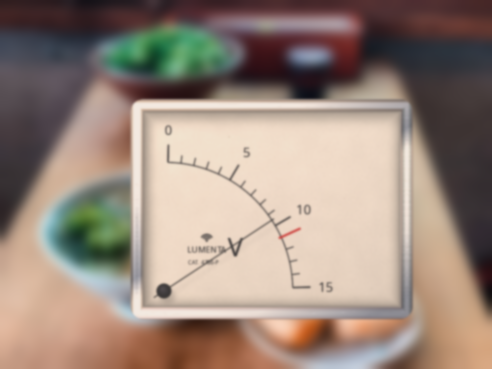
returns 9.5 V
